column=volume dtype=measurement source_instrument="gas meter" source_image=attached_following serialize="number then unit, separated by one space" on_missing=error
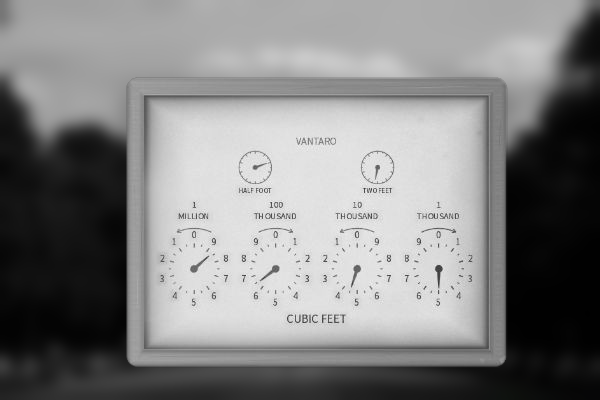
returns 864500 ft³
